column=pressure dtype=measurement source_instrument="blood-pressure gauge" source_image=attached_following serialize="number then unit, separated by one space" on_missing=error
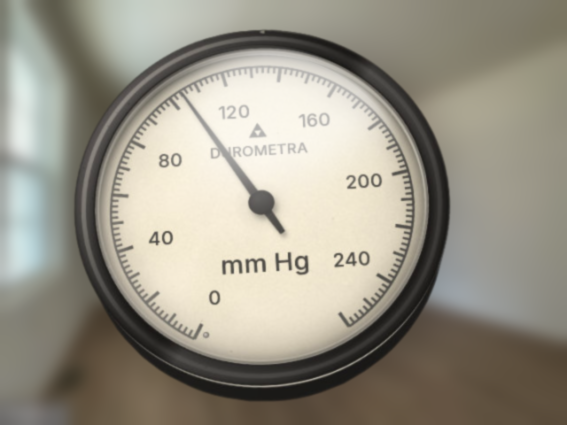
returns 104 mmHg
